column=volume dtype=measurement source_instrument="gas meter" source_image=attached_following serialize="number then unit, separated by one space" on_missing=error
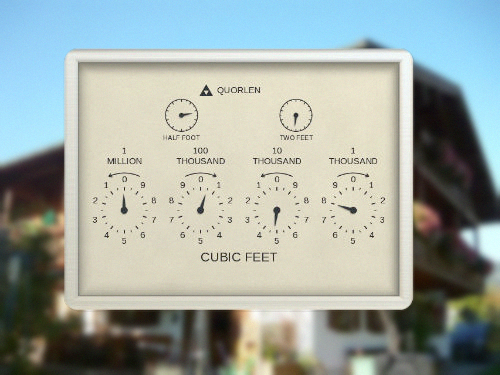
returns 4800 ft³
